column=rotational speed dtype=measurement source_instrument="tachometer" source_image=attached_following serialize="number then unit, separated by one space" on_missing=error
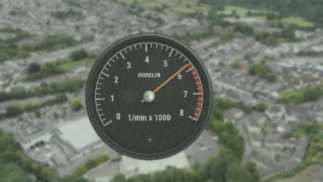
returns 5800 rpm
